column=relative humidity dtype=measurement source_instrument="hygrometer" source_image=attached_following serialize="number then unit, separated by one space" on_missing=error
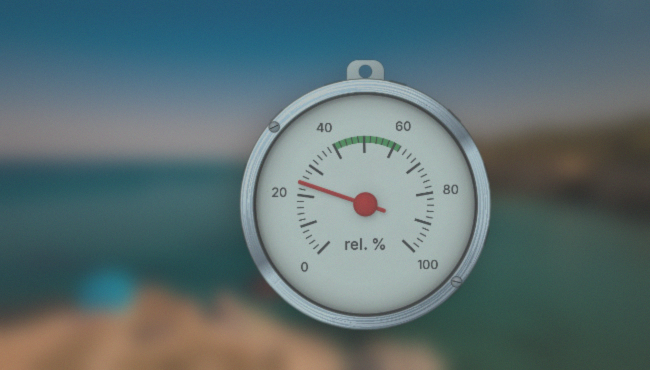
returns 24 %
